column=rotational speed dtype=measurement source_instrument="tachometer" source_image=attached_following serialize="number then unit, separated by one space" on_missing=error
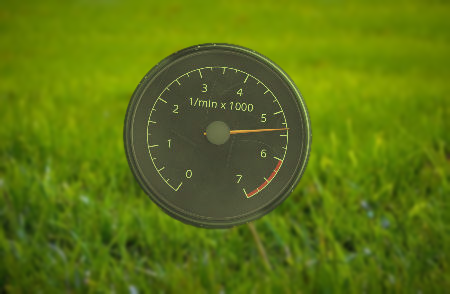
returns 5375 rpm
